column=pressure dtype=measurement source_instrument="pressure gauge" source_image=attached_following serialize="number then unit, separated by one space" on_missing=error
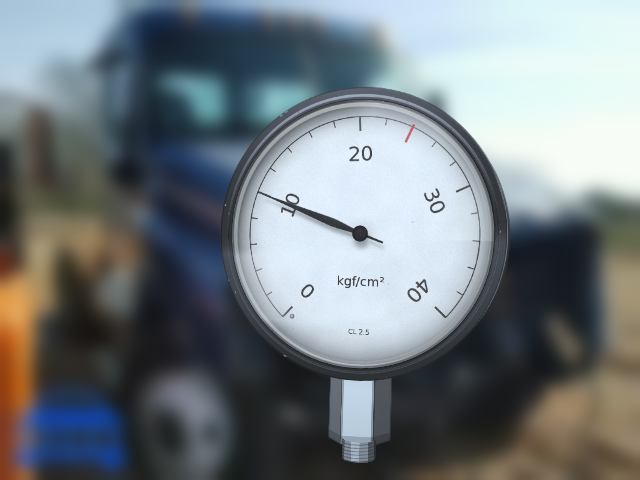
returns 10 kg/cm²
